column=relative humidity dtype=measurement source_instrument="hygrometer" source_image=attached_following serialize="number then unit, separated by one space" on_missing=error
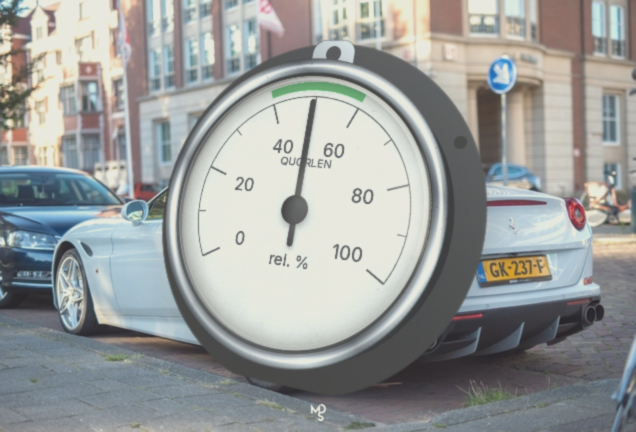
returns 50 %
